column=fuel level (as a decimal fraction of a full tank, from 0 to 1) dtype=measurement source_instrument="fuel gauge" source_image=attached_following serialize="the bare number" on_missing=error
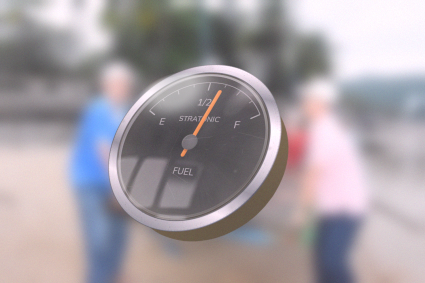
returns 0.625
